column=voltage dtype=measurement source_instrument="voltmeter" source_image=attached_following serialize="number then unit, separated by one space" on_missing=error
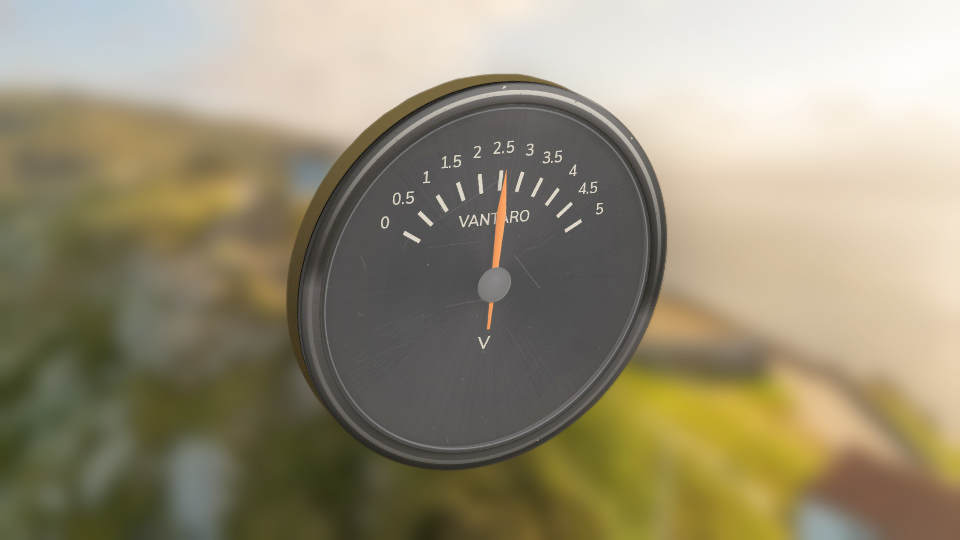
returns 2.5 V
